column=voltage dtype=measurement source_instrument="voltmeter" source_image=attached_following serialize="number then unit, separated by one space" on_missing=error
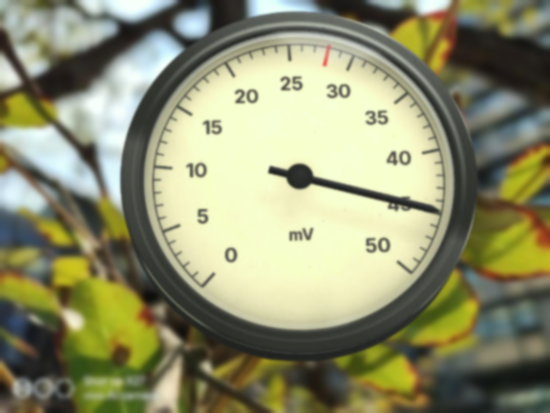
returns 45 mV
